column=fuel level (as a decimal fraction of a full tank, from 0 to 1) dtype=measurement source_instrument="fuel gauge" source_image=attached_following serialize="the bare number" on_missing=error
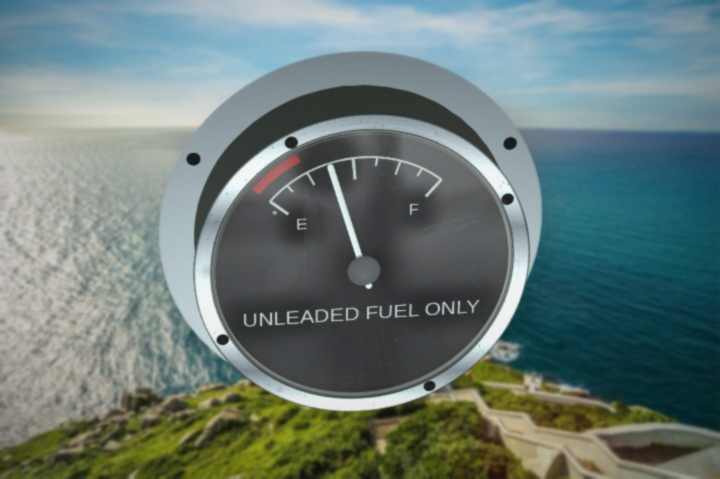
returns 0.375
